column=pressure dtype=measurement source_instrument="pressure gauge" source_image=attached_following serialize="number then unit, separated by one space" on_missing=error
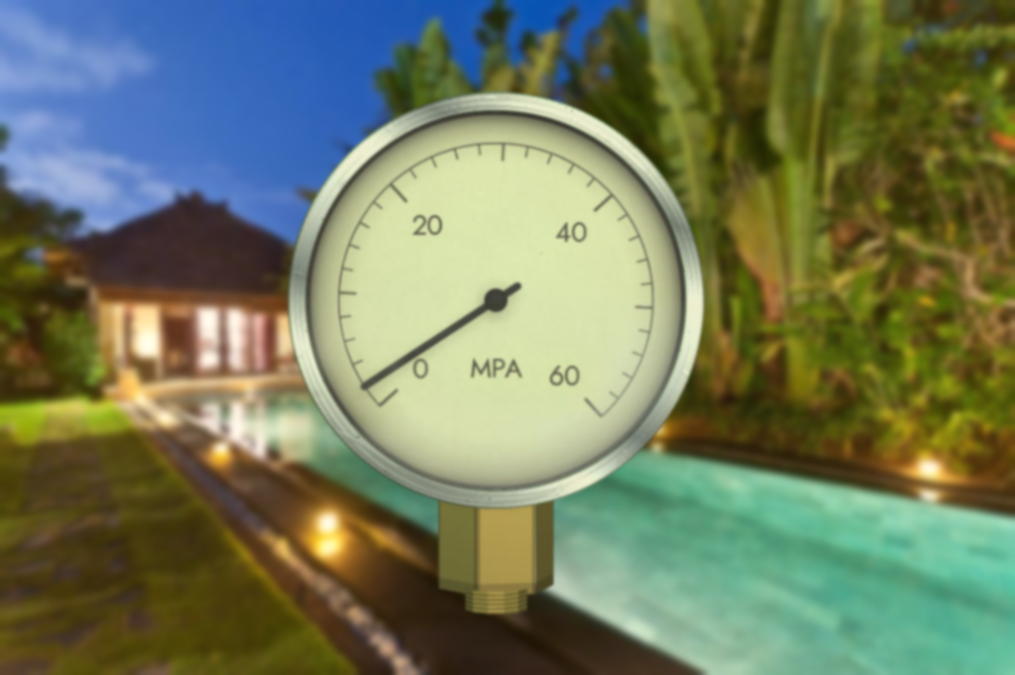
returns 2 MPa
